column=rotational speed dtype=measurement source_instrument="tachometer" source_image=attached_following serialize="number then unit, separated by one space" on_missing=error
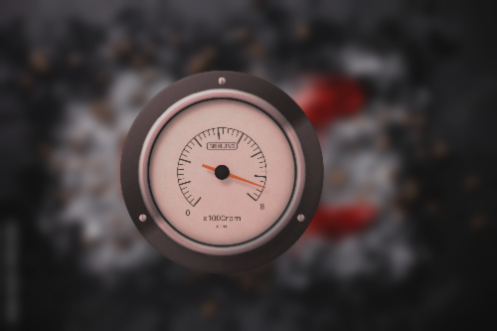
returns 7400 rpm
